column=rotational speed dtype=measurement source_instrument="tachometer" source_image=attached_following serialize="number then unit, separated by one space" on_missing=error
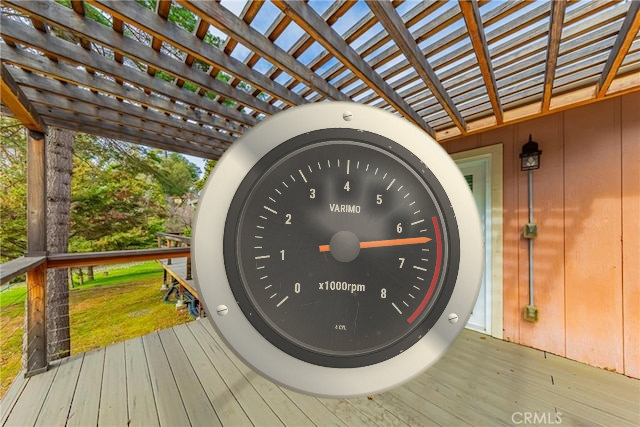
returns 6400 rpm
